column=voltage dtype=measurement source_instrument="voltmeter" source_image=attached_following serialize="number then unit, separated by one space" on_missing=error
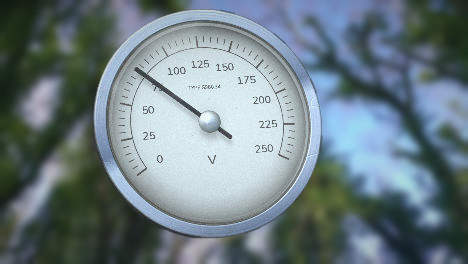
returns 75 V
